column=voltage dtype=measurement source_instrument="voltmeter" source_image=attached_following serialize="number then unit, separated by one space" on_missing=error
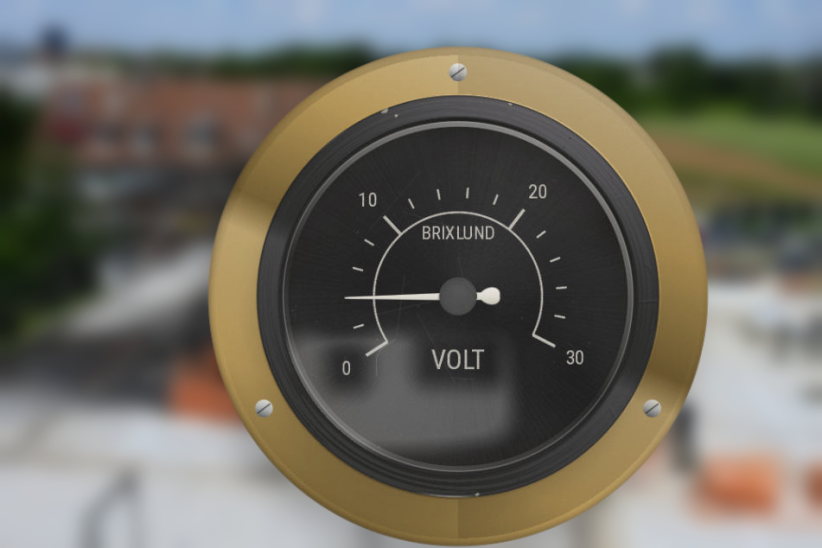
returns 4 V
